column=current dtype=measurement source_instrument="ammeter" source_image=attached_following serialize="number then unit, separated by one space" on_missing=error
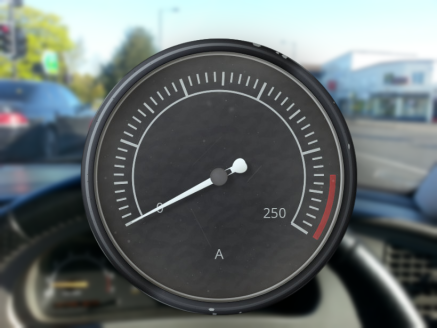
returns 0 A
